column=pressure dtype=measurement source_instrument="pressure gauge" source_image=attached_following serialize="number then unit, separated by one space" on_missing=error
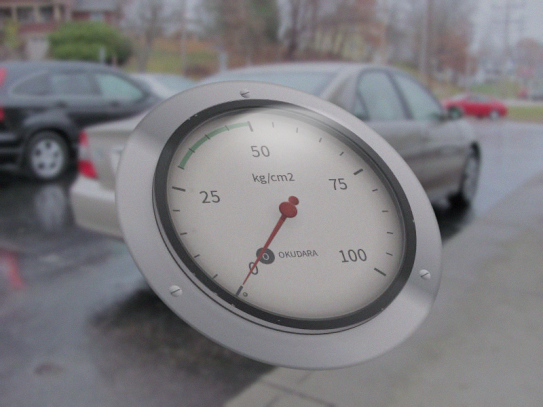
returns 0 kg/cm²
